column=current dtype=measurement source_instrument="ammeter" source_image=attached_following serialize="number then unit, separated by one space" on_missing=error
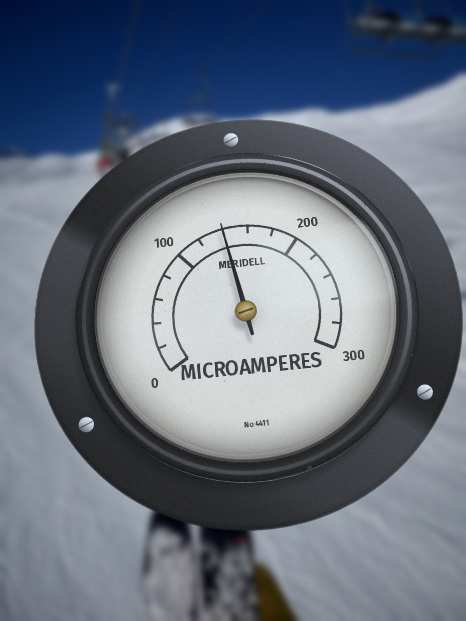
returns 140 µA
